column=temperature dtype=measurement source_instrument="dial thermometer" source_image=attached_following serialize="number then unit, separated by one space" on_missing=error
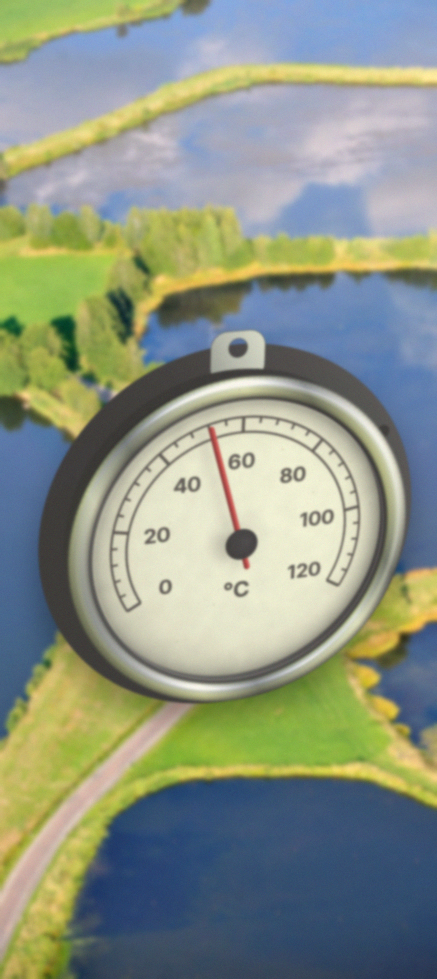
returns 52 °C
